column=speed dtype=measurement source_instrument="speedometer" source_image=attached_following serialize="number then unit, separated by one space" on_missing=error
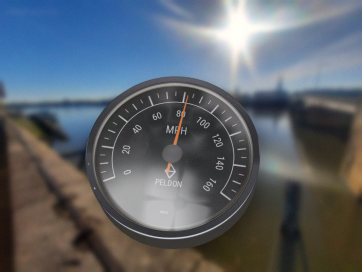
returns 82.5 mph
